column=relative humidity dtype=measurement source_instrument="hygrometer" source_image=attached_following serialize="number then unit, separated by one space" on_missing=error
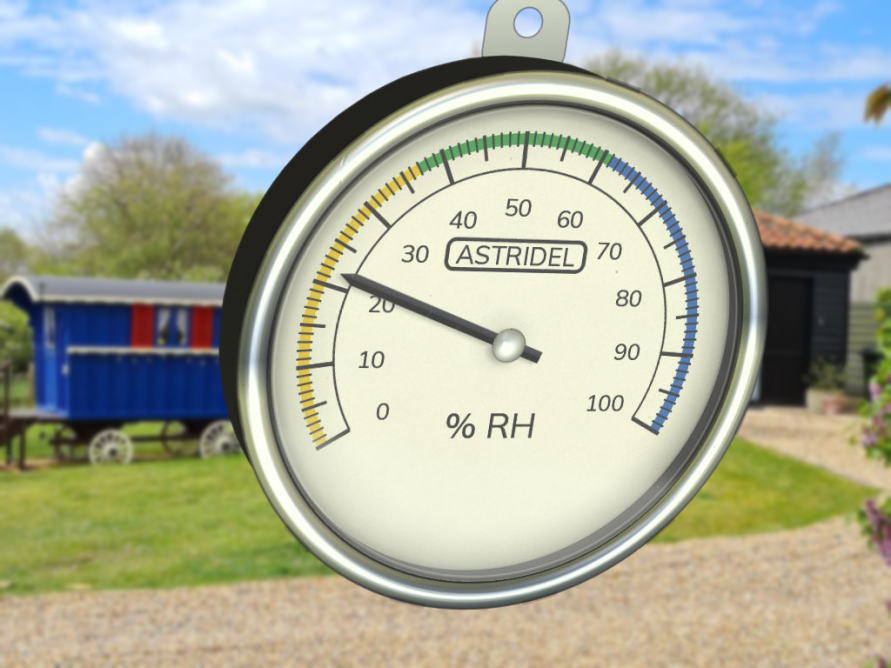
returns 22 %
